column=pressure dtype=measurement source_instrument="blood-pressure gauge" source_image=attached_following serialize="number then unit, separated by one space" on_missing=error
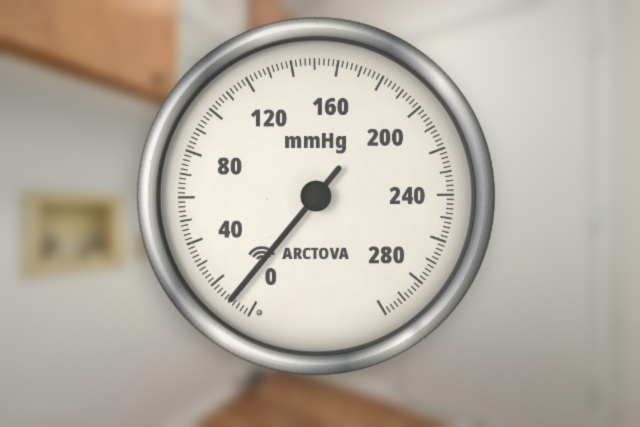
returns 10 mmHg
